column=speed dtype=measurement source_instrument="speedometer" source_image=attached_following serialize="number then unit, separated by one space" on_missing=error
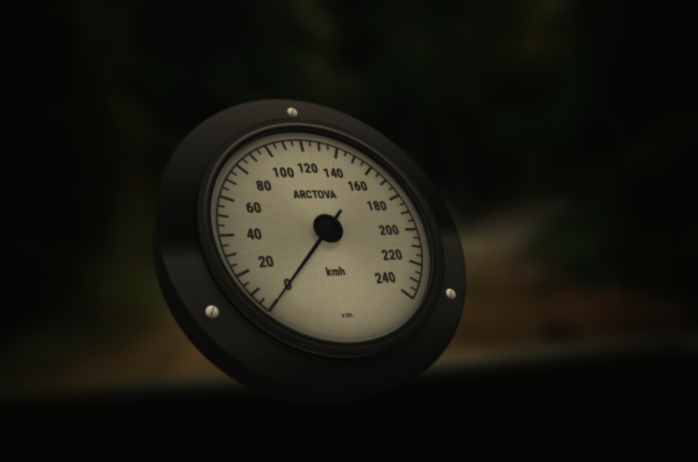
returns 0 km/h
